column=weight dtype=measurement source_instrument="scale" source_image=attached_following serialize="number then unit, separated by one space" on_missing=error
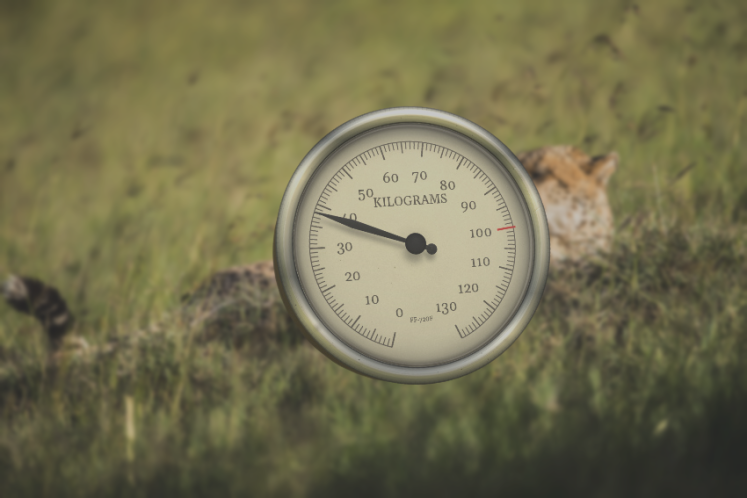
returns 38 kg
